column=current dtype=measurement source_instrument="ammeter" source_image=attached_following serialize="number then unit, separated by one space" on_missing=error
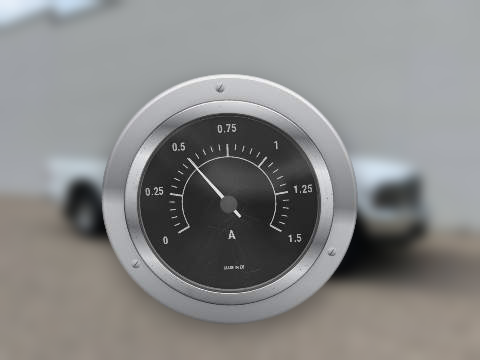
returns 0.5 A
